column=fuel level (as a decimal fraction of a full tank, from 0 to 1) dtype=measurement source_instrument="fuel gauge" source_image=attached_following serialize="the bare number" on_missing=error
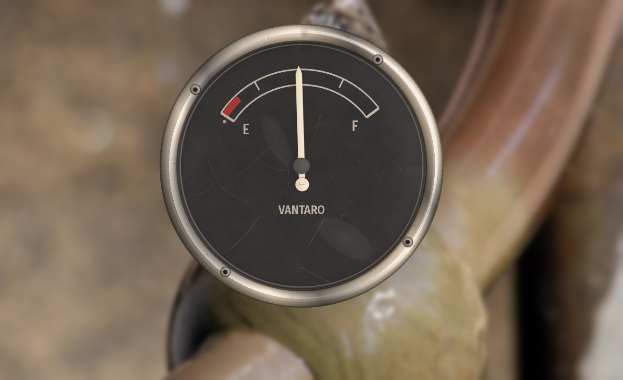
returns 0.5
